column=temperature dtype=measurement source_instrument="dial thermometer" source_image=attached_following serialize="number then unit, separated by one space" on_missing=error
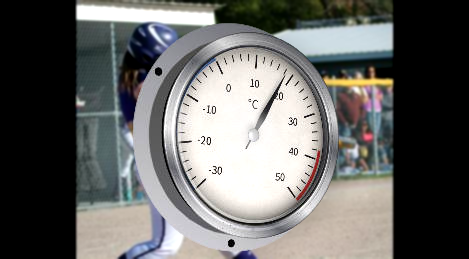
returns 18 °C
